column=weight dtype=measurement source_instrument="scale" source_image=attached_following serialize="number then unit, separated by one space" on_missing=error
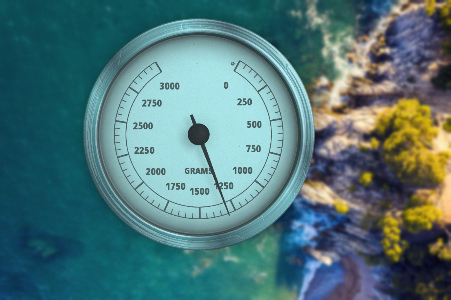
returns 1300 g
